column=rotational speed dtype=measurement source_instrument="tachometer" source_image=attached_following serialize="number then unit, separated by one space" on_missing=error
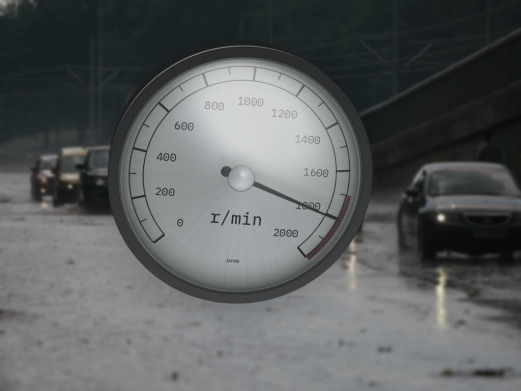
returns 1800 rpm
